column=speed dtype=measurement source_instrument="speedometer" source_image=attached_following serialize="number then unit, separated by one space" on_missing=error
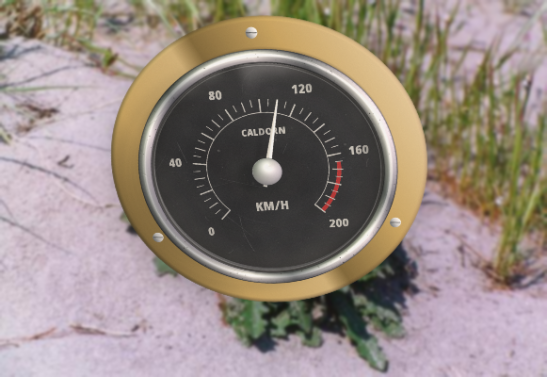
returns 110 km/h
